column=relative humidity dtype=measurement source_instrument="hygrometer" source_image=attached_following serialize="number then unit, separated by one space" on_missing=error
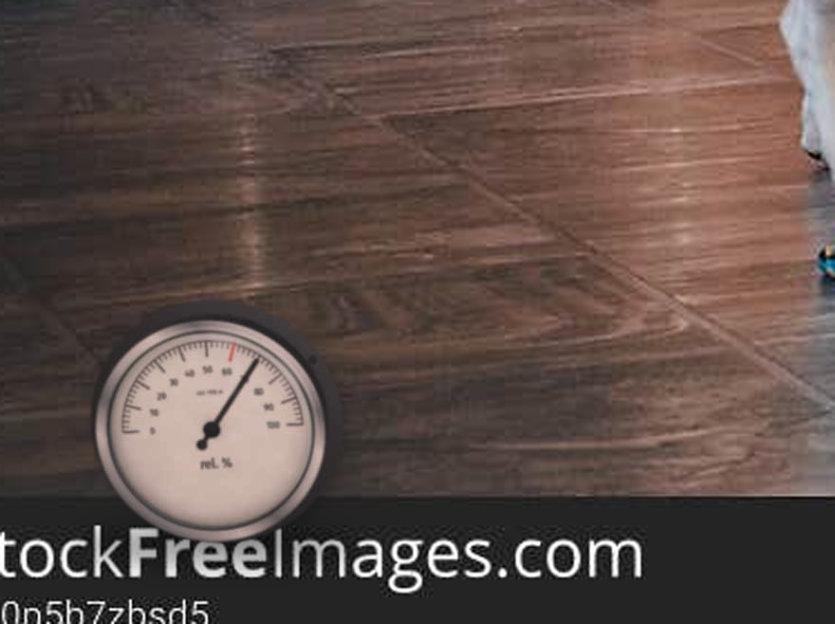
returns 70 %
